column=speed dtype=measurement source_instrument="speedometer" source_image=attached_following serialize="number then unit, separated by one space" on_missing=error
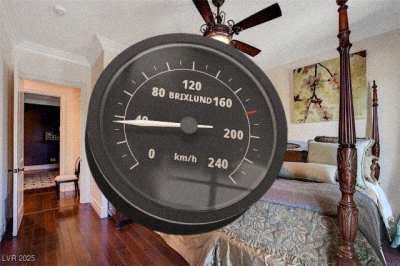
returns 35 km/h
